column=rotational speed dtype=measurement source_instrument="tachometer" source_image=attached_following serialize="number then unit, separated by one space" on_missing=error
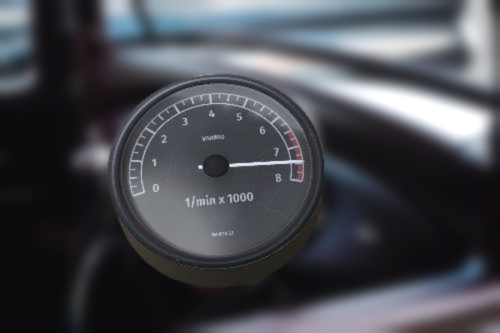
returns 7500 rpm
